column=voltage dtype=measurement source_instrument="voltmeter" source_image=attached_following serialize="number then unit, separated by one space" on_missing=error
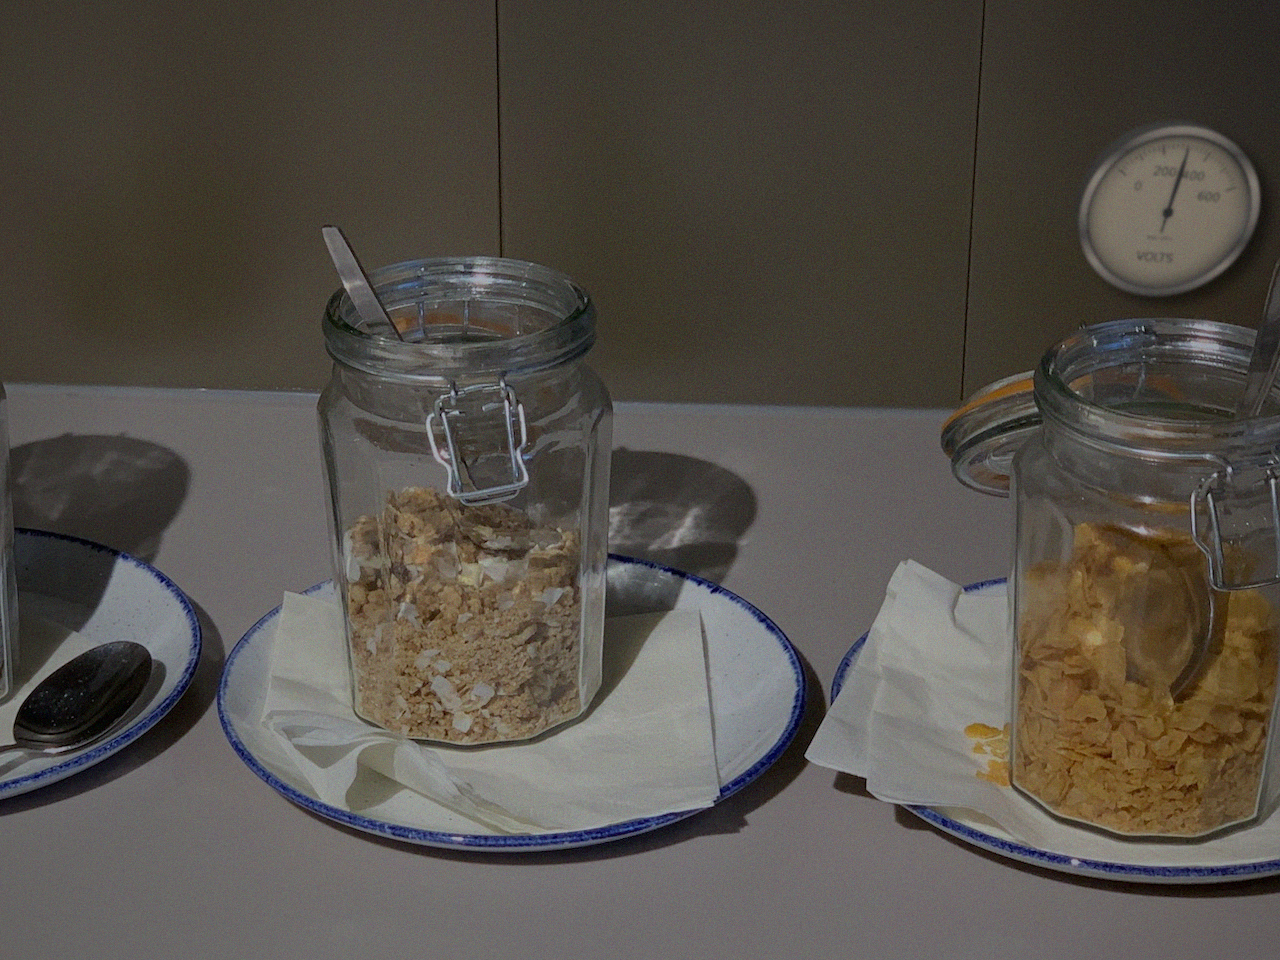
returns 300 V
